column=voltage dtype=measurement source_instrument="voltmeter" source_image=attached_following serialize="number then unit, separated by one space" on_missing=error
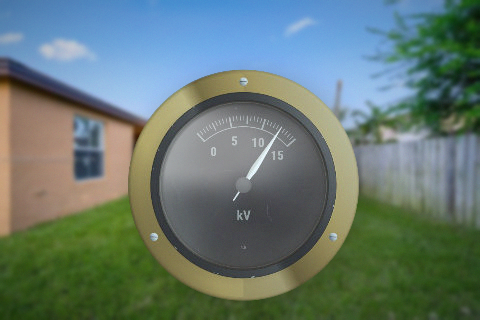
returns 12.5 kV
